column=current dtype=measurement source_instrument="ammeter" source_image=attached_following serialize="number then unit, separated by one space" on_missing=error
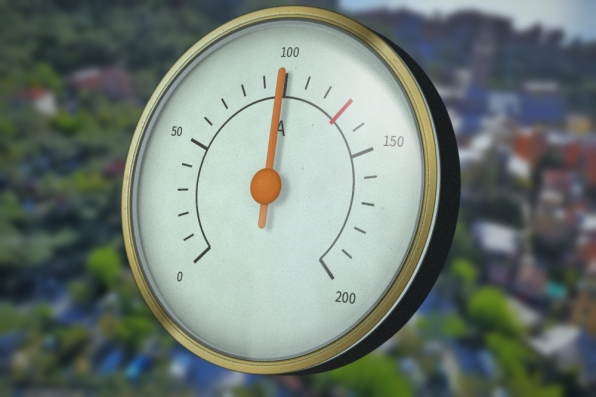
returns 100 A
